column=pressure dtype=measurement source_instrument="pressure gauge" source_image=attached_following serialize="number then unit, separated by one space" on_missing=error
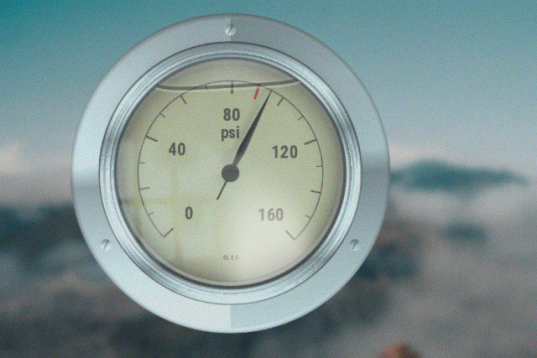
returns 95 psi
